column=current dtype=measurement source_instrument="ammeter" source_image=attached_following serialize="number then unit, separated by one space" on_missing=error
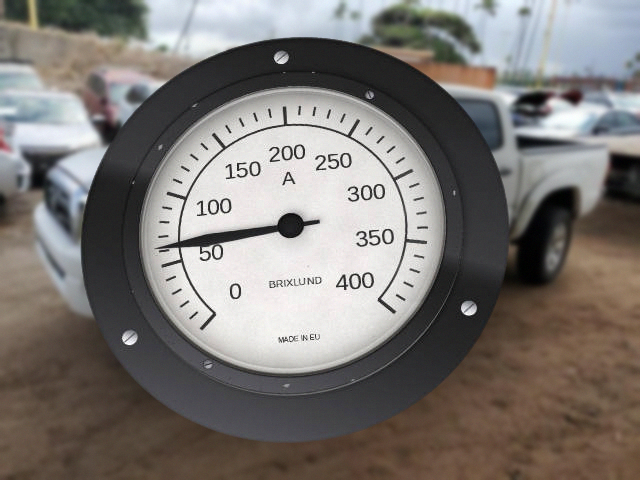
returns 60 A
